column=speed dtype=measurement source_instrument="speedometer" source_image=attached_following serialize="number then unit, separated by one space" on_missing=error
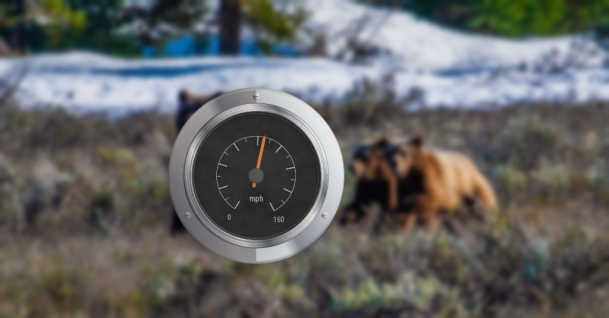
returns 85 mph
